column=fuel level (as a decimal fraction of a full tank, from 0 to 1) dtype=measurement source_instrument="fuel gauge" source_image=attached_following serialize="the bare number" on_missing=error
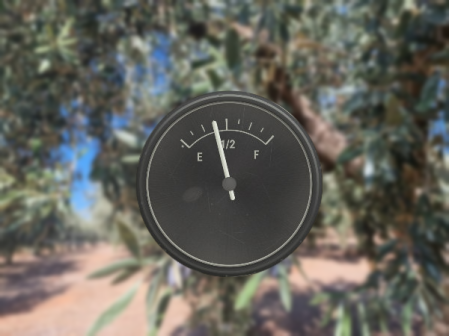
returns 0.375
